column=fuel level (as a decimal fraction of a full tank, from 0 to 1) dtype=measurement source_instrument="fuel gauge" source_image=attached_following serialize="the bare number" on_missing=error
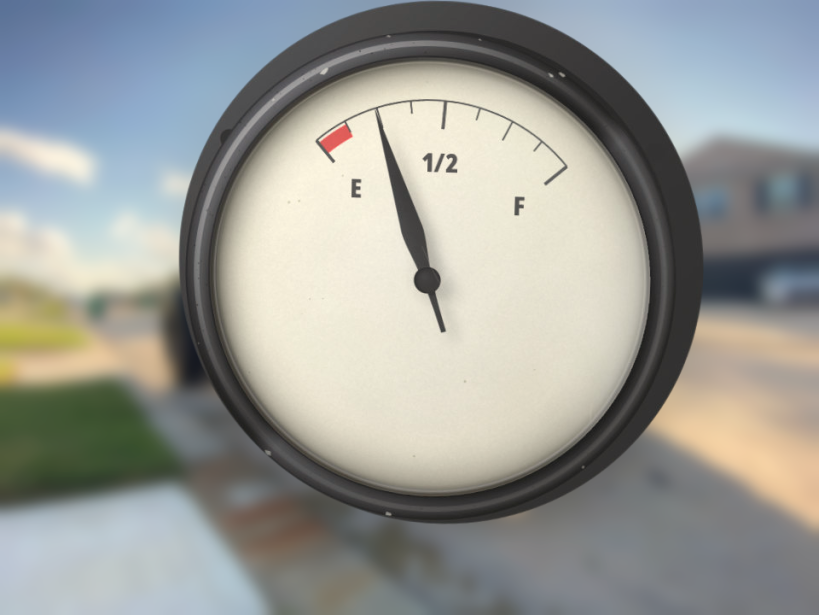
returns 0.25
